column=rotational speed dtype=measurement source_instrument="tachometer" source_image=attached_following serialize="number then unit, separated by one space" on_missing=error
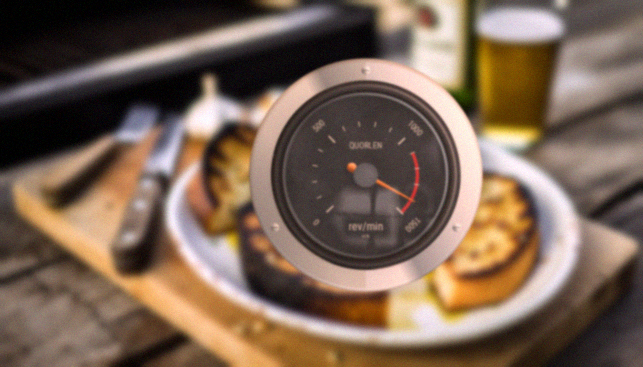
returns 1400 rpm
